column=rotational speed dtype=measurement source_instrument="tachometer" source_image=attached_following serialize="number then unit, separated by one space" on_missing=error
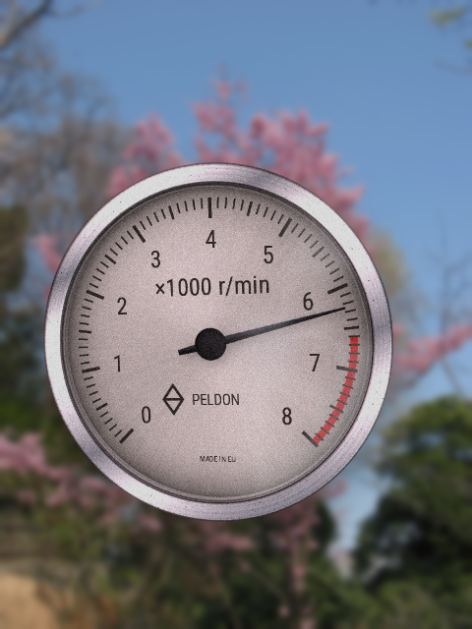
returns 6250 rpm
